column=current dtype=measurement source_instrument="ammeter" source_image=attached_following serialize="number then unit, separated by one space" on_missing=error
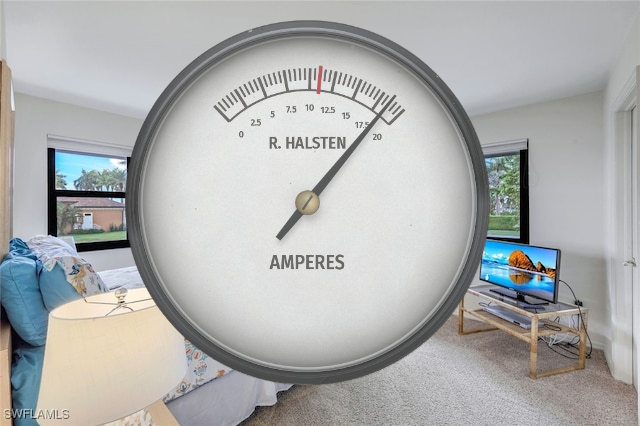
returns 18.5 A
